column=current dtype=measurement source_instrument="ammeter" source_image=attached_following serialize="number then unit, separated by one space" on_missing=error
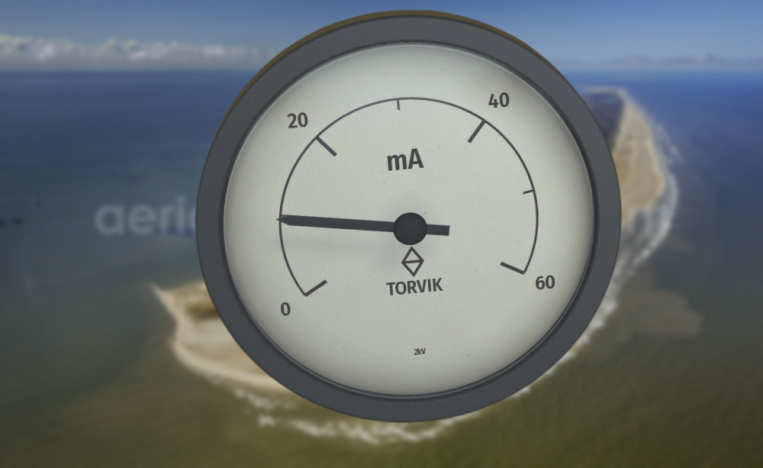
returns 10 mA
